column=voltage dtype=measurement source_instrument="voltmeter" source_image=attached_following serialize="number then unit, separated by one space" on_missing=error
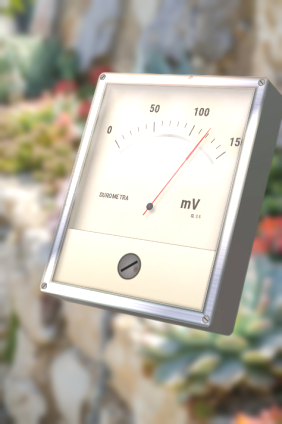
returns 120 mV
